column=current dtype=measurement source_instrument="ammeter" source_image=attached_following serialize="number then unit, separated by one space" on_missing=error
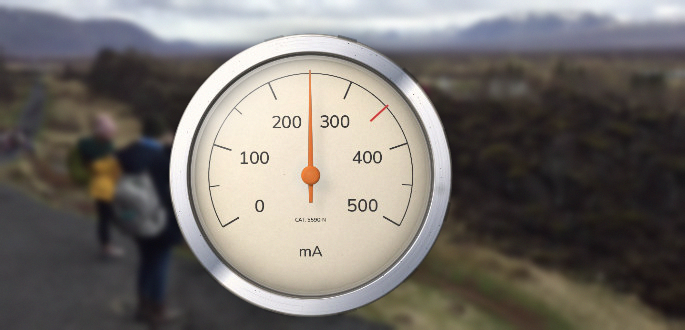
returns 250 mA
